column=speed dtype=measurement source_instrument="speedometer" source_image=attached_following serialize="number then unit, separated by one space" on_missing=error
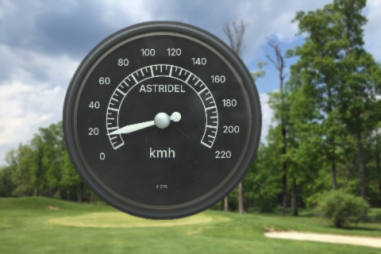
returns 15 km/h
